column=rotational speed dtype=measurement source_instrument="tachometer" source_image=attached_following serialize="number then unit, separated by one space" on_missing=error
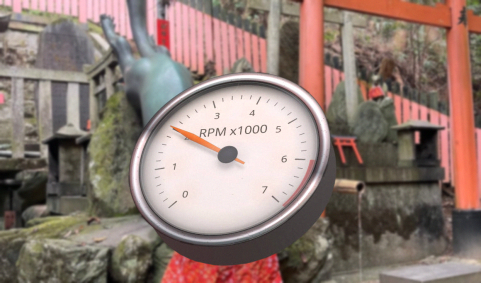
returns 2000 rpm
